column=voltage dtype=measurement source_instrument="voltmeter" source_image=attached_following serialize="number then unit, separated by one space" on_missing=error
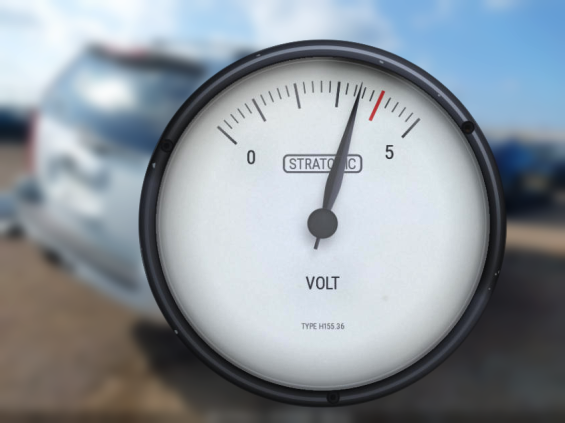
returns 3.5 V
